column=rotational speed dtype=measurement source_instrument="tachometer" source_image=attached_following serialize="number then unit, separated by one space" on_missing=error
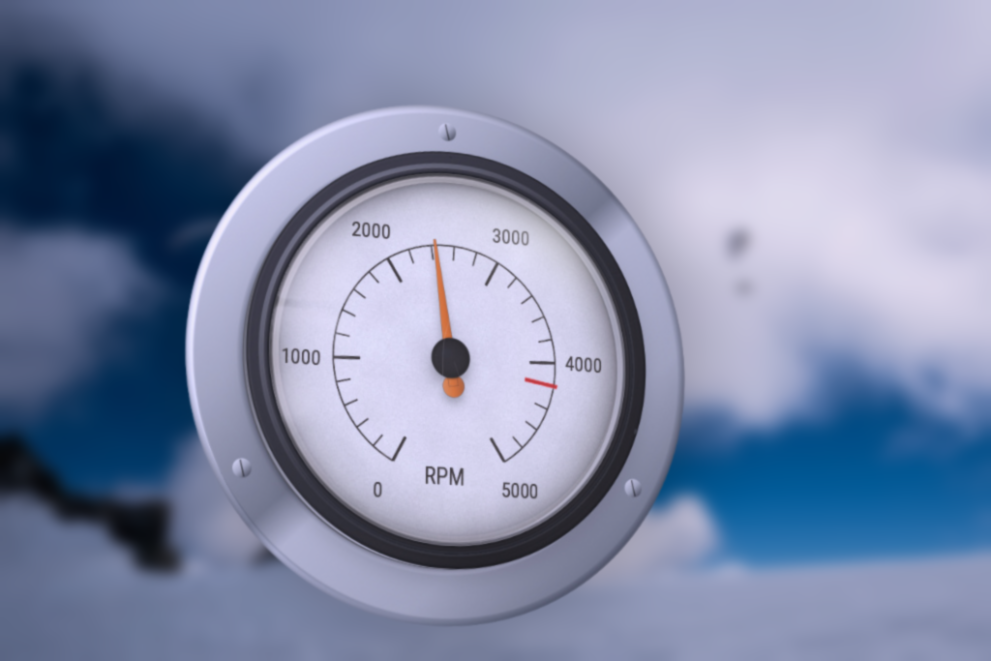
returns 2400 rpm
